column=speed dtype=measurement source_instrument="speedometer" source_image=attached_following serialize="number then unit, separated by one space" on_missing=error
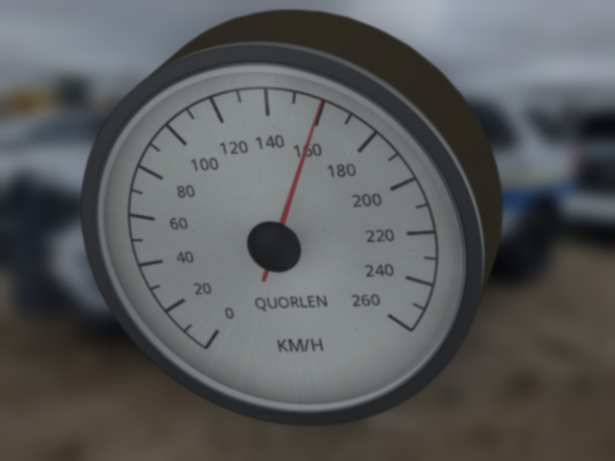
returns 160 km/h
